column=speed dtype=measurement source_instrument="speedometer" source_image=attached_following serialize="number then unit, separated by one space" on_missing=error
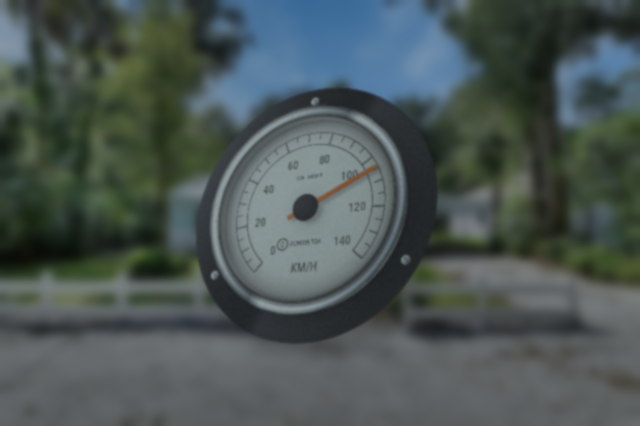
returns 105 km/h
